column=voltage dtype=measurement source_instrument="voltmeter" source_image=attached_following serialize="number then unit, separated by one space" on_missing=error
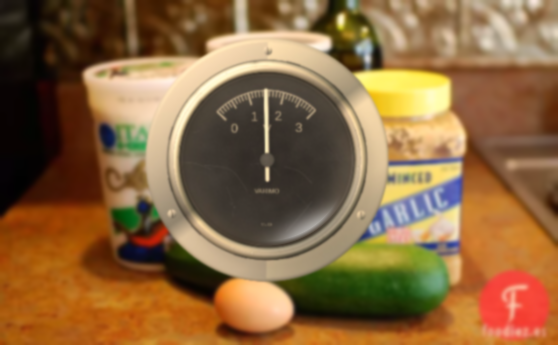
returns 1.5 V
